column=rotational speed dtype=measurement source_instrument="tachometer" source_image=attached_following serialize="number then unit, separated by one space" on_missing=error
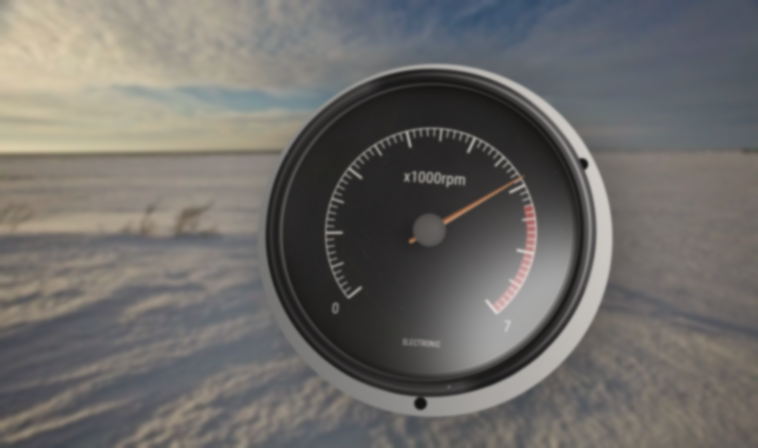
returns 4900 rpm
